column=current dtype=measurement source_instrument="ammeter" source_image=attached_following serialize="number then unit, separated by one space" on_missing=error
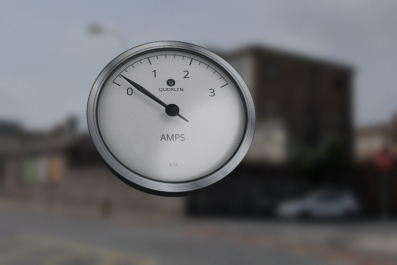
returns 0.2 A
